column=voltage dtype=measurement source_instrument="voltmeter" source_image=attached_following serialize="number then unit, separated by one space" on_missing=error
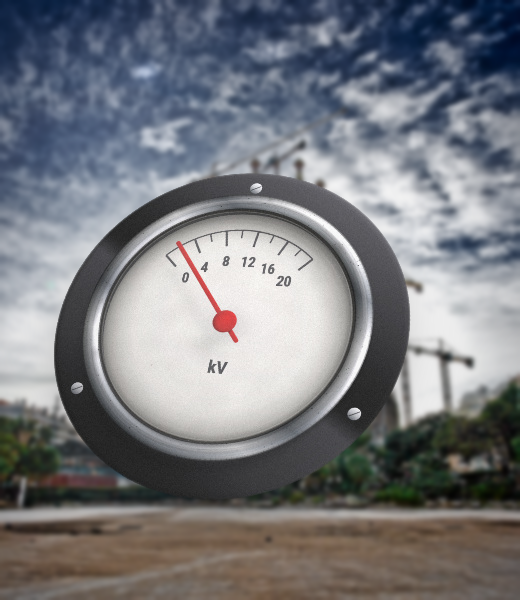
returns 2 kV
